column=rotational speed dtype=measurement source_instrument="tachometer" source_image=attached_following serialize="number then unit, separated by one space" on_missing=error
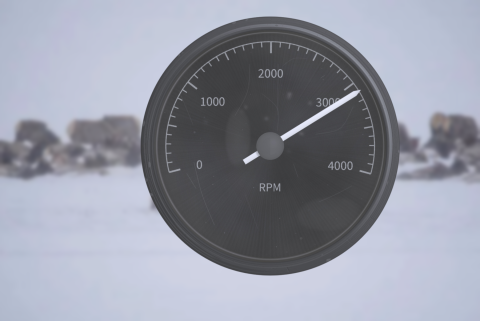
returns 3100 rpm
